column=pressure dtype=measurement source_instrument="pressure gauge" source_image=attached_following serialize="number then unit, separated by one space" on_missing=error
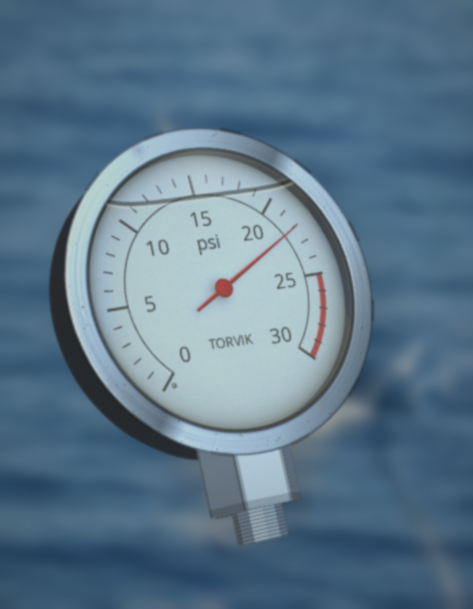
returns 22 psi
